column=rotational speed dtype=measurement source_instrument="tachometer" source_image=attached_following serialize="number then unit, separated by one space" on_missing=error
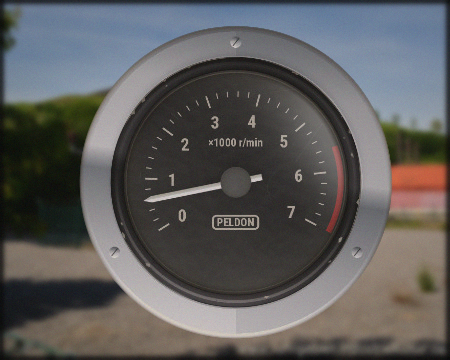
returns 600 rpm
